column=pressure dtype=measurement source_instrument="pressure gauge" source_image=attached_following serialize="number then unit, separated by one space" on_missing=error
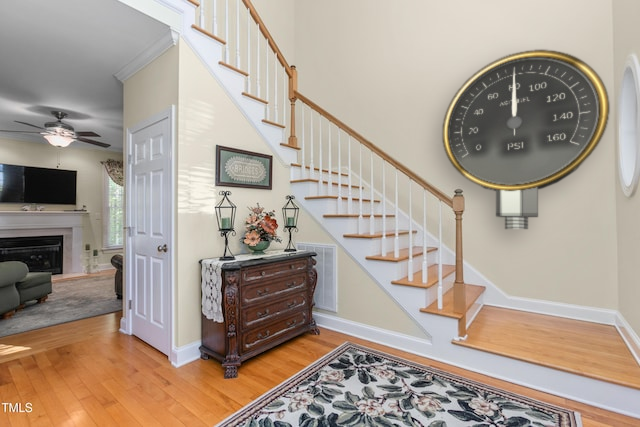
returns 80 psi
